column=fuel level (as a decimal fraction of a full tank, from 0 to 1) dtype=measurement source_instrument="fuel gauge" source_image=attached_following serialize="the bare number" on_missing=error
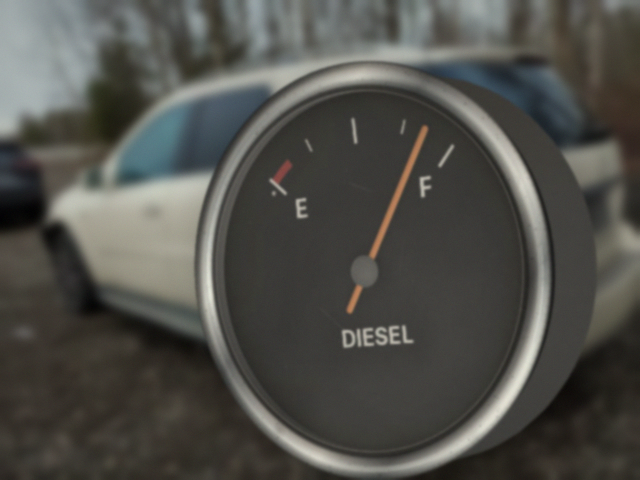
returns 0.875
